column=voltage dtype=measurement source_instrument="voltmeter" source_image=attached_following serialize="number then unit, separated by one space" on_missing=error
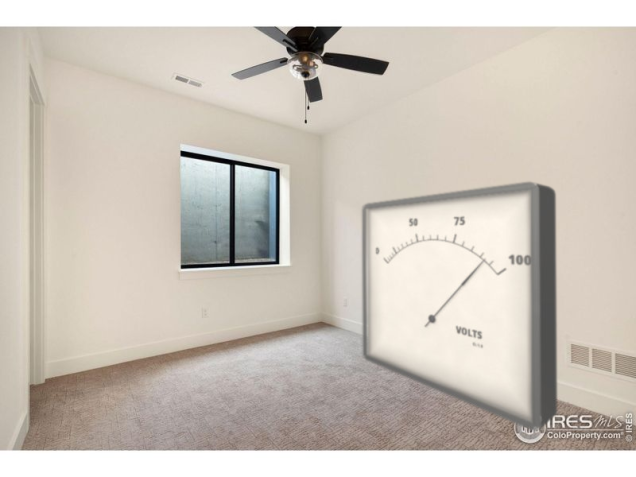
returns 92.5 V
